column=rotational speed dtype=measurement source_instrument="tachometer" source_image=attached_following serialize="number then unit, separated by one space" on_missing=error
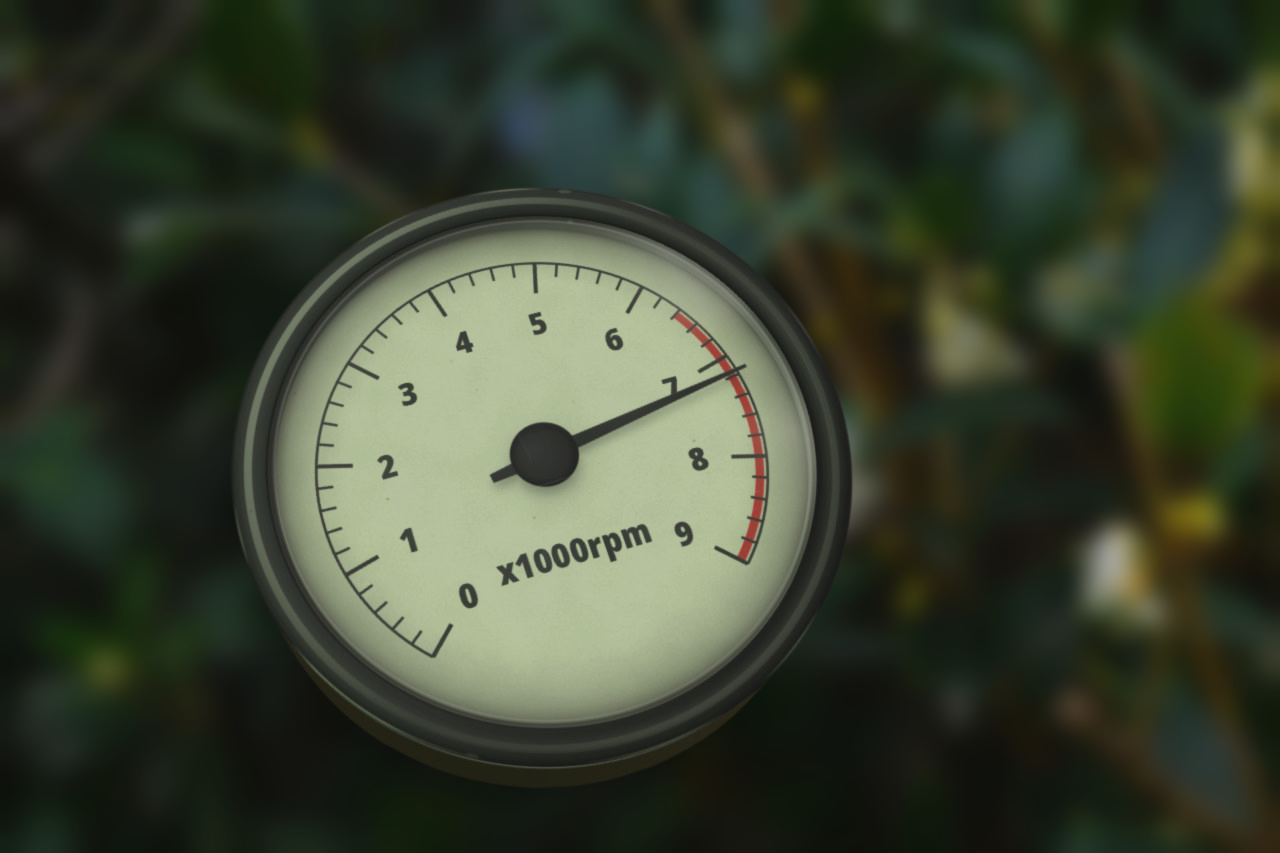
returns 7200 rpm
